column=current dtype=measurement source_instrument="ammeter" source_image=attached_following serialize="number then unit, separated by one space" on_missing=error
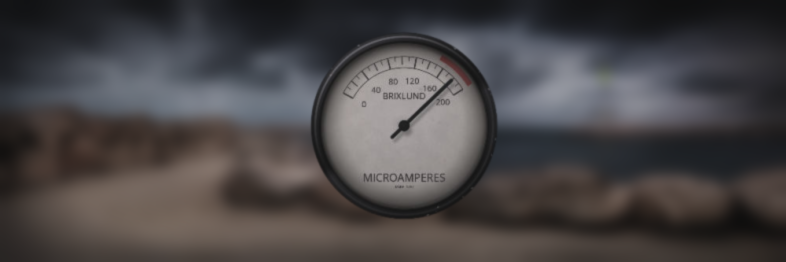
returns 180 µA
